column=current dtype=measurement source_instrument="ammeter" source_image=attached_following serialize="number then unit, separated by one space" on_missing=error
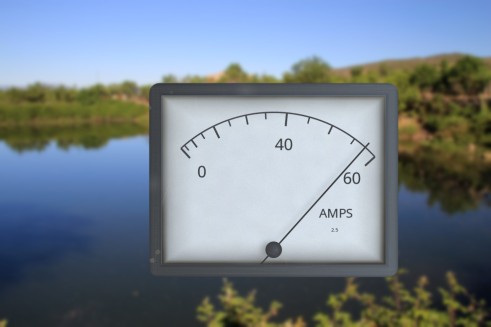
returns 57.5 A
